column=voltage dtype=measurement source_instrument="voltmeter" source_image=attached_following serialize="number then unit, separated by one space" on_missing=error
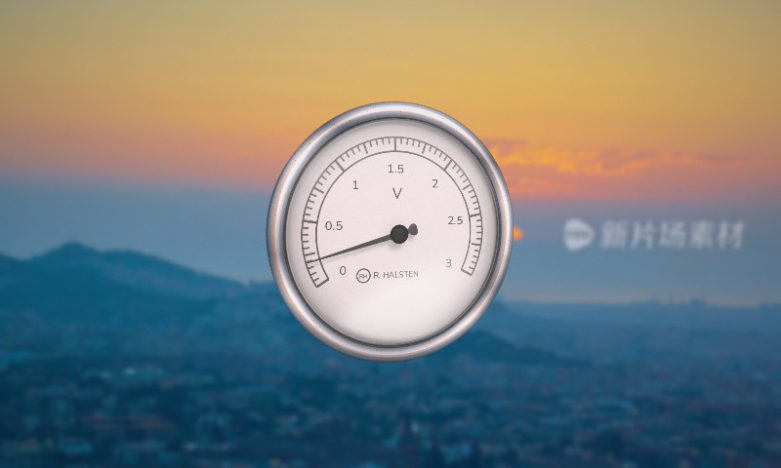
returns 0.2 V
